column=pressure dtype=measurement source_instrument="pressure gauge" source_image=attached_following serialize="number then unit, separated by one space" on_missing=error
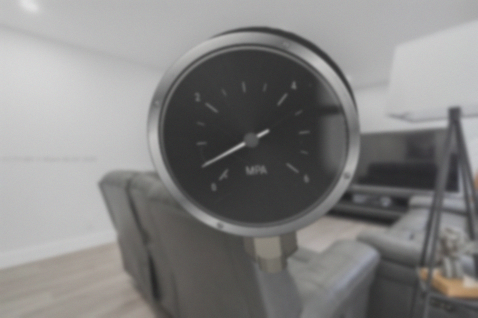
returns 0.5 MPa
